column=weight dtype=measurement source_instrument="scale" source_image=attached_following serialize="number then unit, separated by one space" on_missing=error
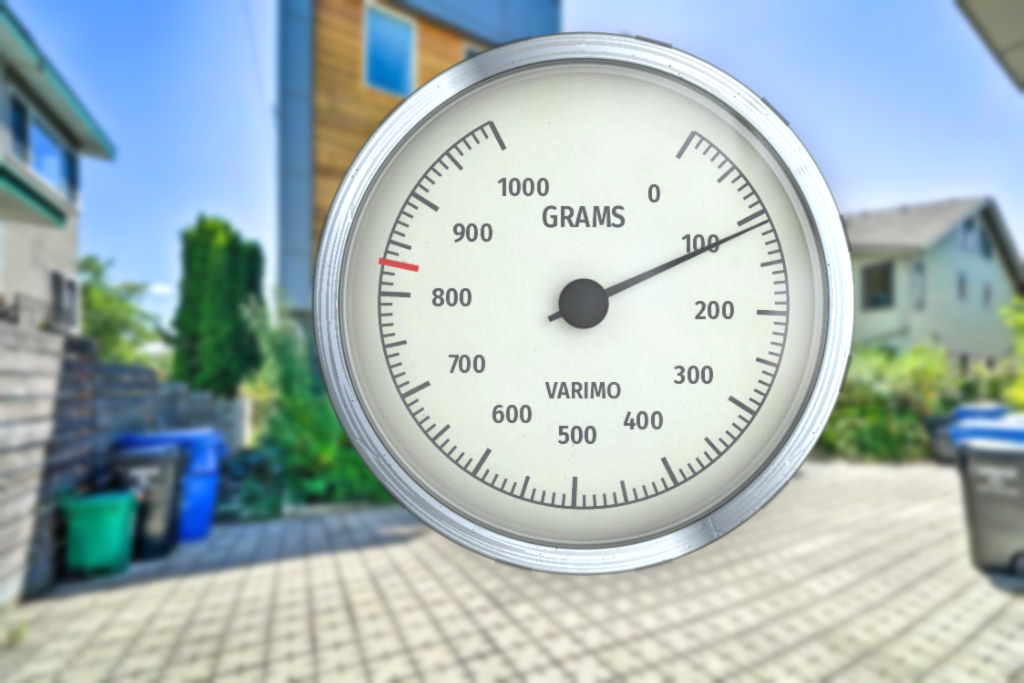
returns 110 g
